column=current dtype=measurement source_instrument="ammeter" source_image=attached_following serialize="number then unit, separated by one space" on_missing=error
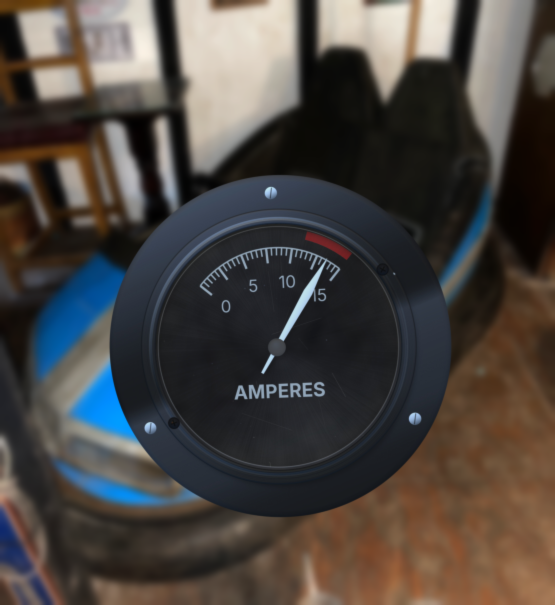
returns 13.5 A
